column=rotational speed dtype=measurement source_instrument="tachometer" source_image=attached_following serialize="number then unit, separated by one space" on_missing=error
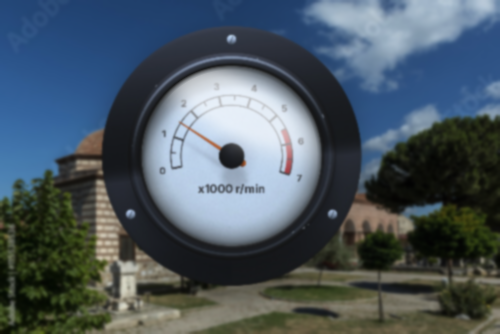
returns 1500 rpm
